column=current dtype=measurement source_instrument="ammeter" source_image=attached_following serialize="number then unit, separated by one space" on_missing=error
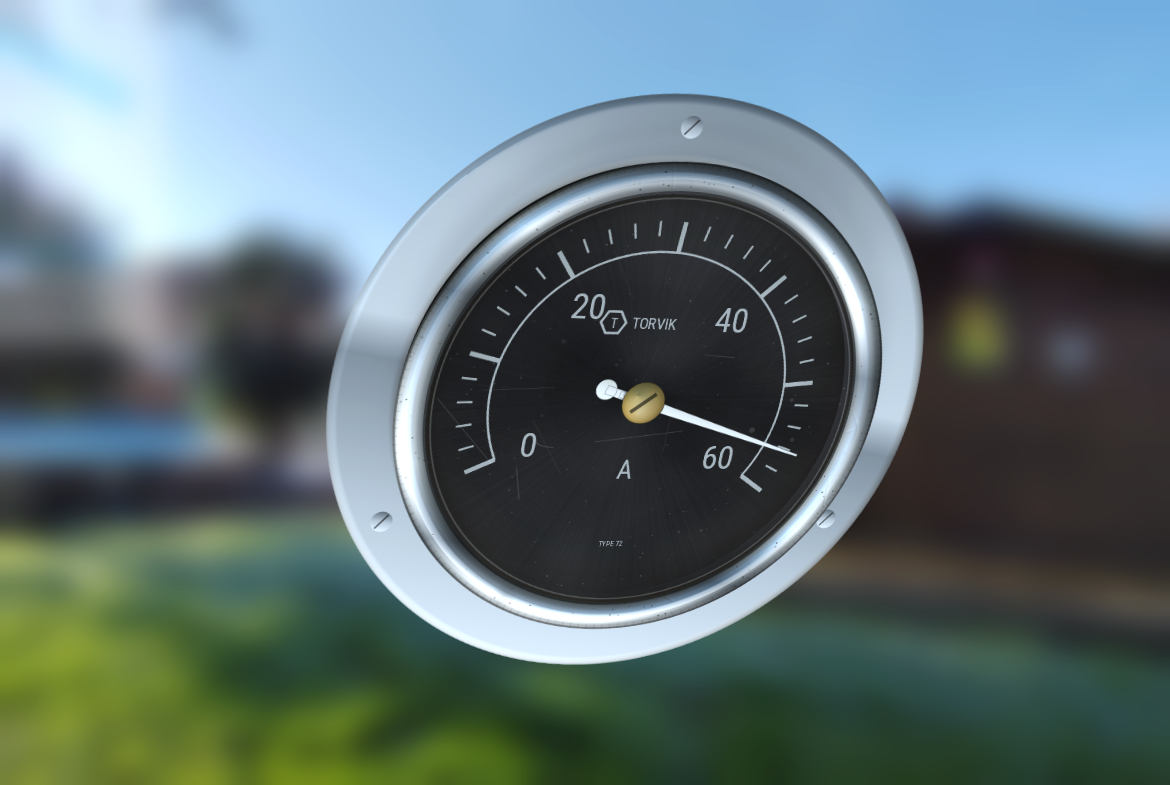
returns 56 A
